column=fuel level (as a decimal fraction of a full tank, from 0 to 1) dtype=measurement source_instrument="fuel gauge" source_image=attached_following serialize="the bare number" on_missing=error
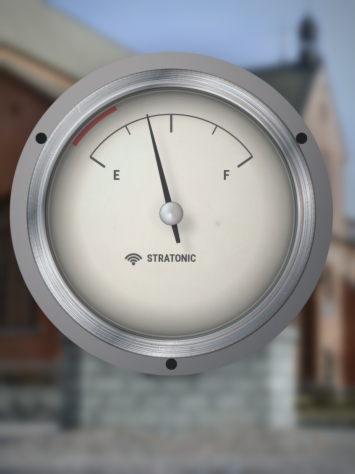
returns 0.375
